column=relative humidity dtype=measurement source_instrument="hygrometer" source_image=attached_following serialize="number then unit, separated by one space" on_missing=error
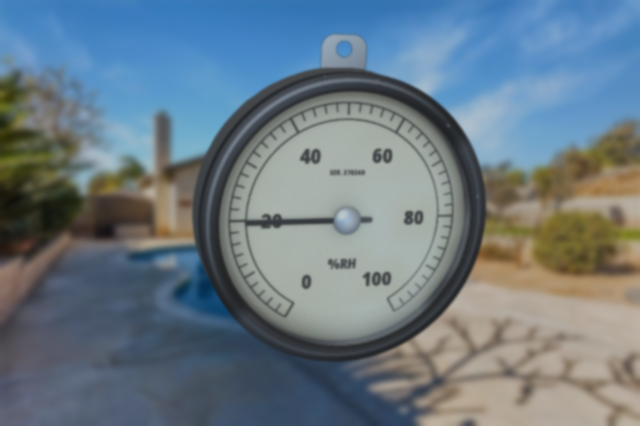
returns 20 %
